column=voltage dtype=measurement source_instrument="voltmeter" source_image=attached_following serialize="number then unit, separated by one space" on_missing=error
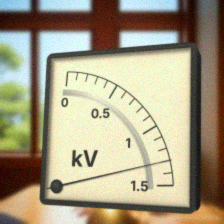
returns 1.3 kV
